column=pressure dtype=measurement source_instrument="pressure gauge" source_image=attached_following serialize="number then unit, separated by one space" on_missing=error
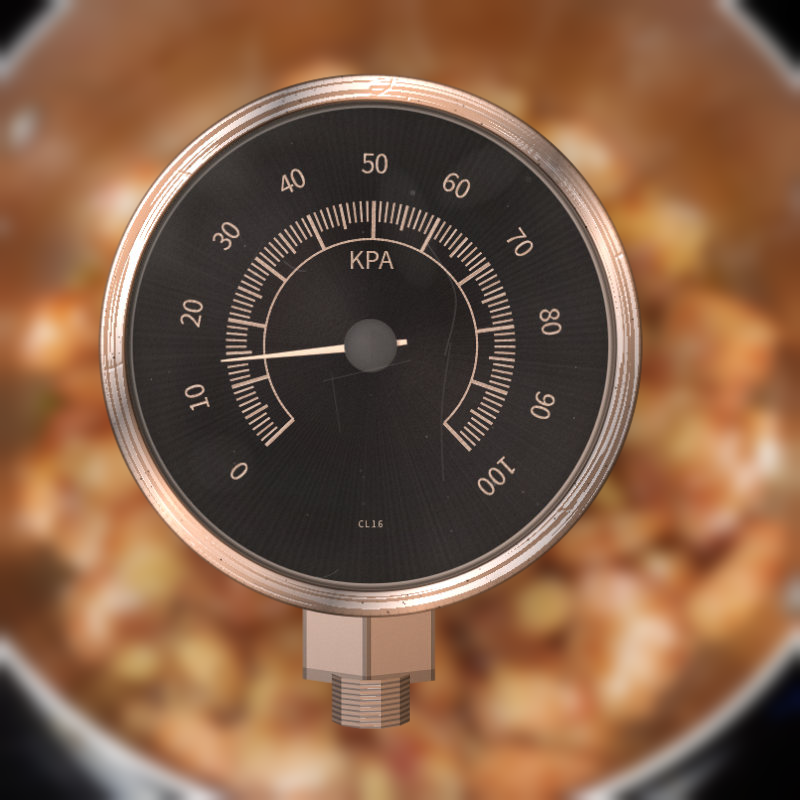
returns 14 kPa
